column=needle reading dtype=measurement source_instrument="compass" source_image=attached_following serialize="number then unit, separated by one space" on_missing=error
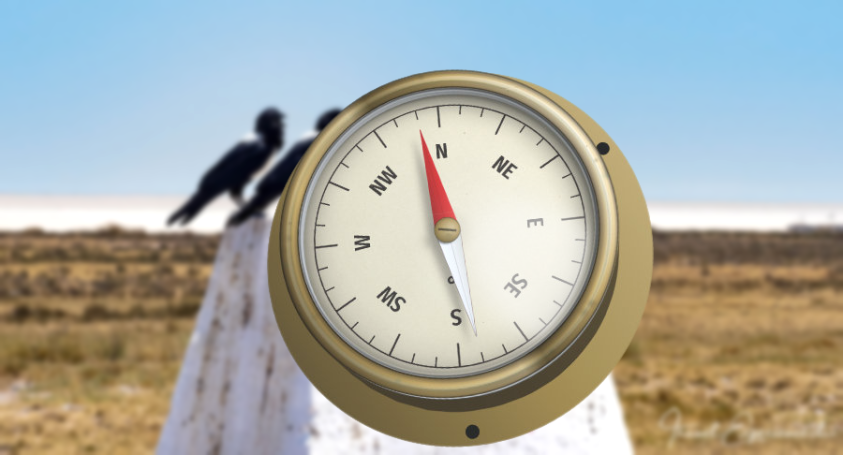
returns 350 °
